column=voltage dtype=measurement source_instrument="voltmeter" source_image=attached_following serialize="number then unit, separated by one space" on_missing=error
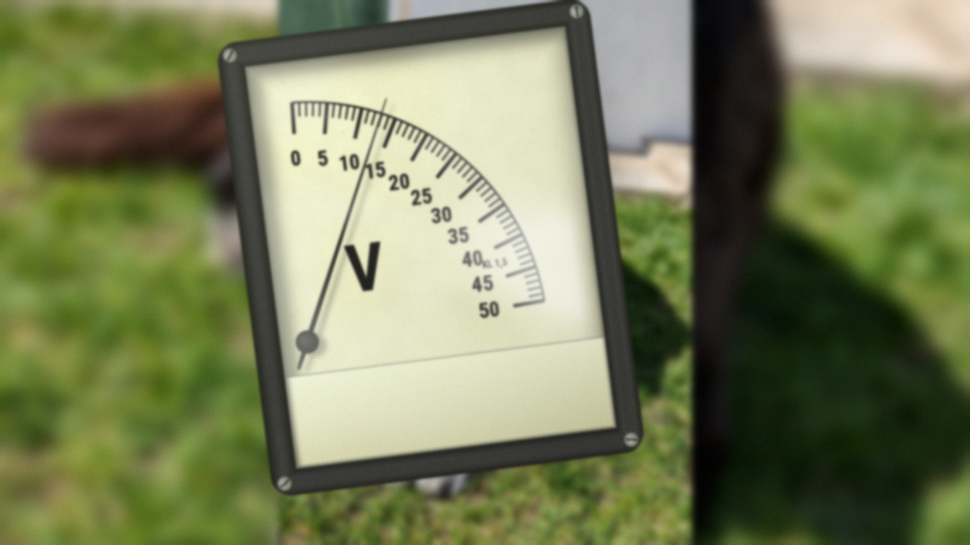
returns 13 V
